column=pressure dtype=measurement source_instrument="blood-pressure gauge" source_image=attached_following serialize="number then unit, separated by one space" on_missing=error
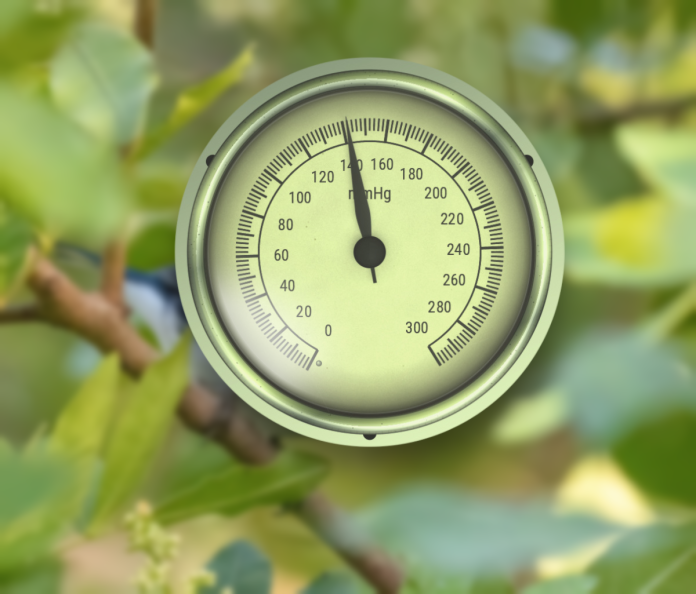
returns 142 mmHg
